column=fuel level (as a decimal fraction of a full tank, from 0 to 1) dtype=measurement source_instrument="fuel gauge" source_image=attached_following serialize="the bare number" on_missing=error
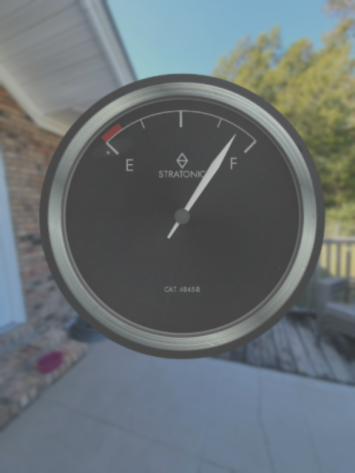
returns 0.875
